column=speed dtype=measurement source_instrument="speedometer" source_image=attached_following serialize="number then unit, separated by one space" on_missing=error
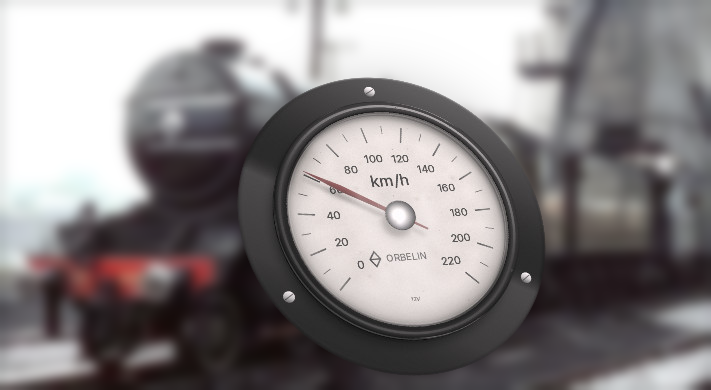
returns 60 km/h
